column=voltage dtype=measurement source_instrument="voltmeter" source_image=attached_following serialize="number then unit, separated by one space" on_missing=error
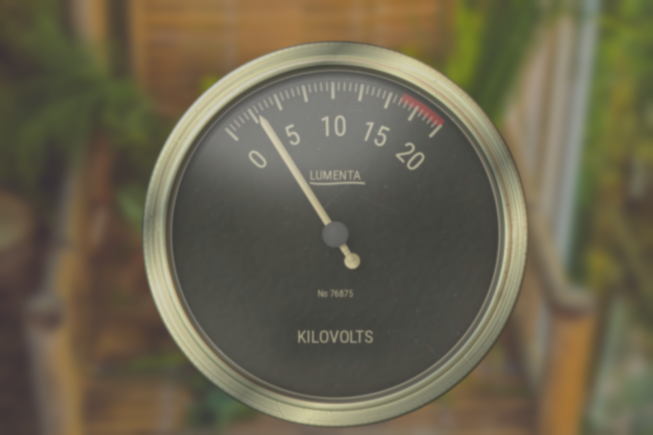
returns 3 kV
